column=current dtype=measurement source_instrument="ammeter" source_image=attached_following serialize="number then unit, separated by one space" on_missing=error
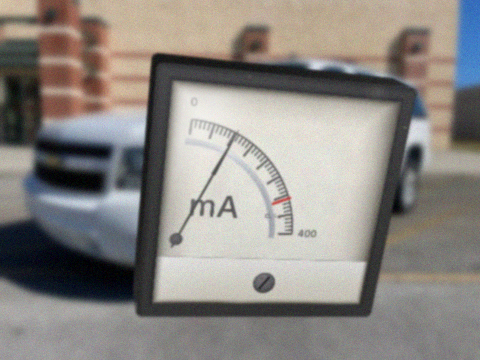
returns 100 mA
